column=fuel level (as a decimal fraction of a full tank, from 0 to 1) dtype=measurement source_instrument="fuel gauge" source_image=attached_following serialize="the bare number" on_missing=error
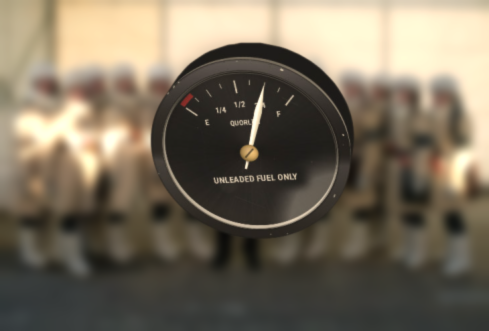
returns 0.75
